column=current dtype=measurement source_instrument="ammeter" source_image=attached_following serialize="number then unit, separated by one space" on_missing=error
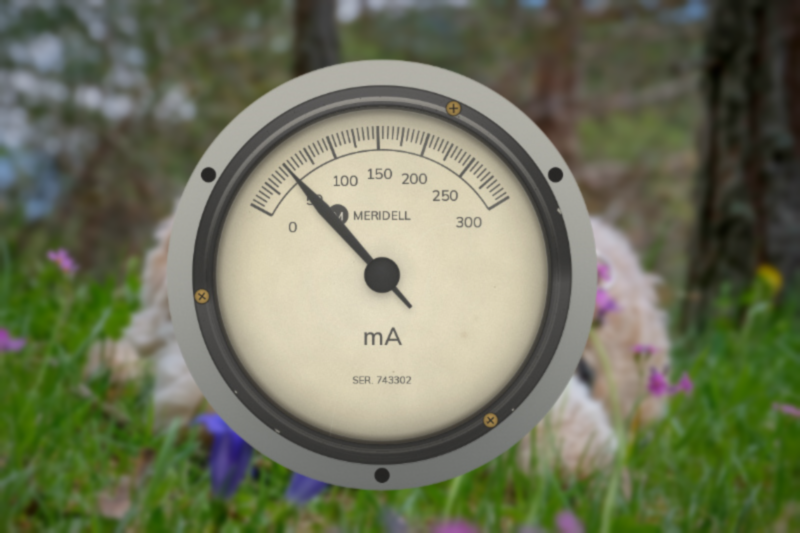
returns 50 mA
